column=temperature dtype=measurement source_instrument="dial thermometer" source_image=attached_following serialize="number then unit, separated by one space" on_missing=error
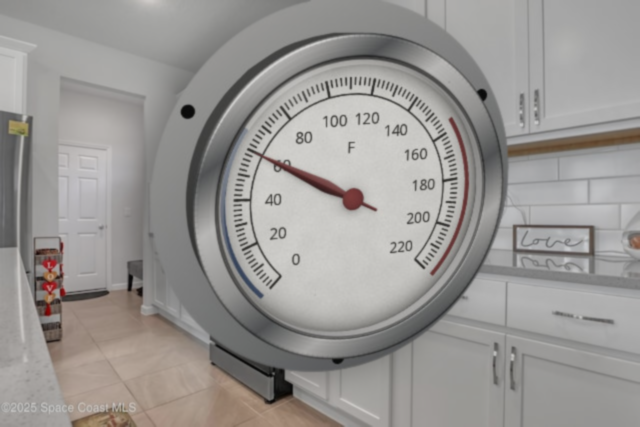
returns 60 °F
